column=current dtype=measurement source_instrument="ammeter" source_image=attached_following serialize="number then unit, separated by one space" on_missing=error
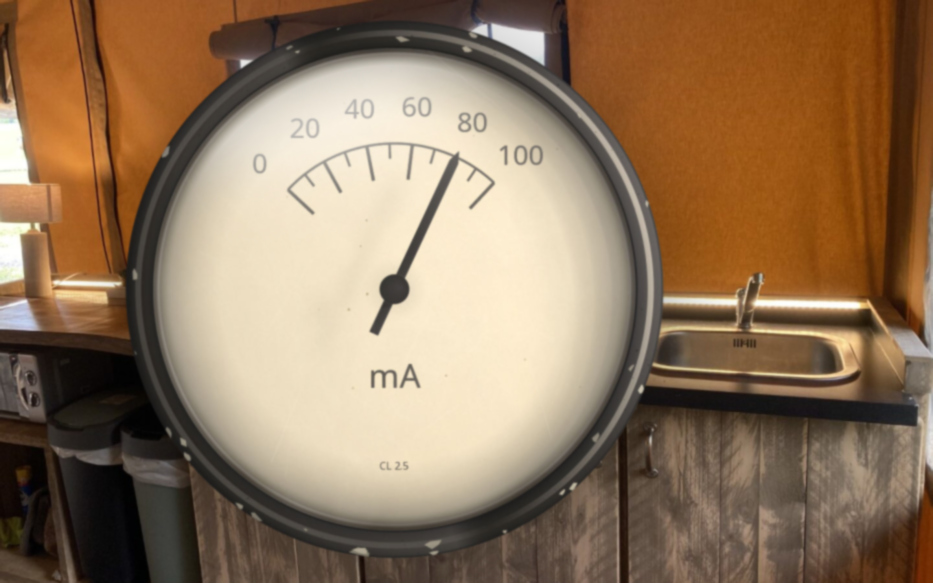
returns 80 mA
